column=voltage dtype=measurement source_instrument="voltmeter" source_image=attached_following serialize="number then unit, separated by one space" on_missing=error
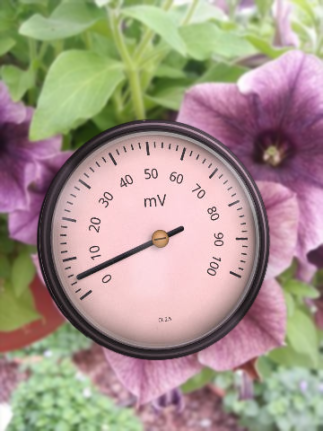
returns 5 mV
